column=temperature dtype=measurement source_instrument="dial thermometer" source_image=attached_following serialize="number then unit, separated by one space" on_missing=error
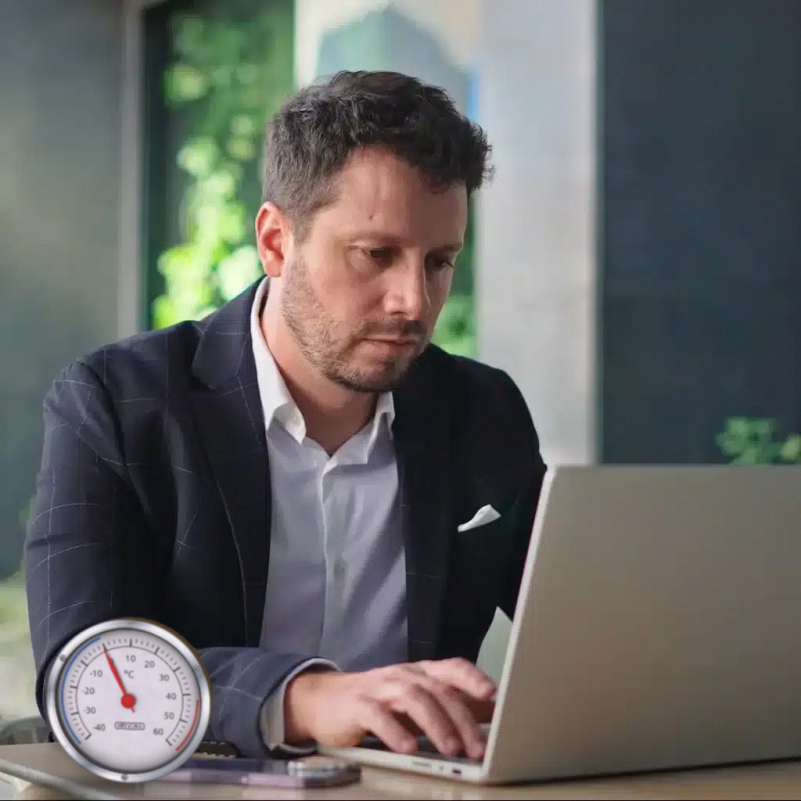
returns 0 °C
